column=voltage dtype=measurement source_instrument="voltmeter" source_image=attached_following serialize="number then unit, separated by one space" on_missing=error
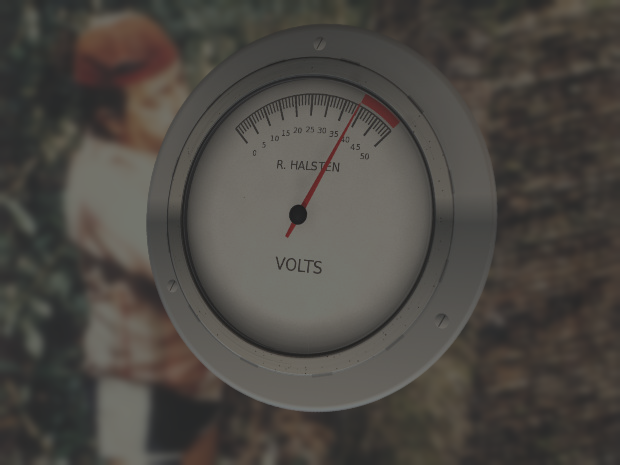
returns 40 V
